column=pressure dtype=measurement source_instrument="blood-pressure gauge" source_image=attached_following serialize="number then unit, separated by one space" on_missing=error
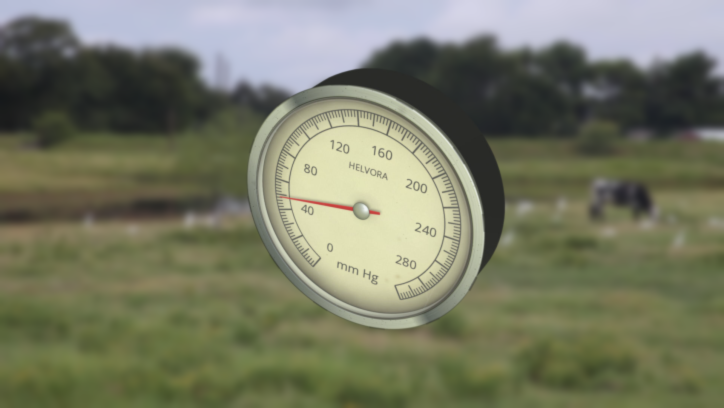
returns 50 mmHg
